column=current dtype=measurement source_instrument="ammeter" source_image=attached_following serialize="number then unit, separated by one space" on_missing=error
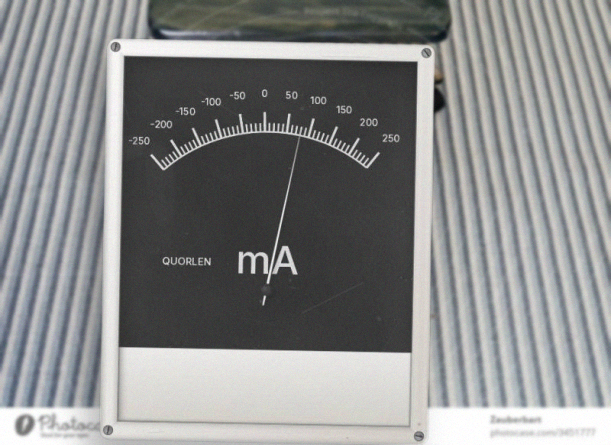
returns 80 mA
